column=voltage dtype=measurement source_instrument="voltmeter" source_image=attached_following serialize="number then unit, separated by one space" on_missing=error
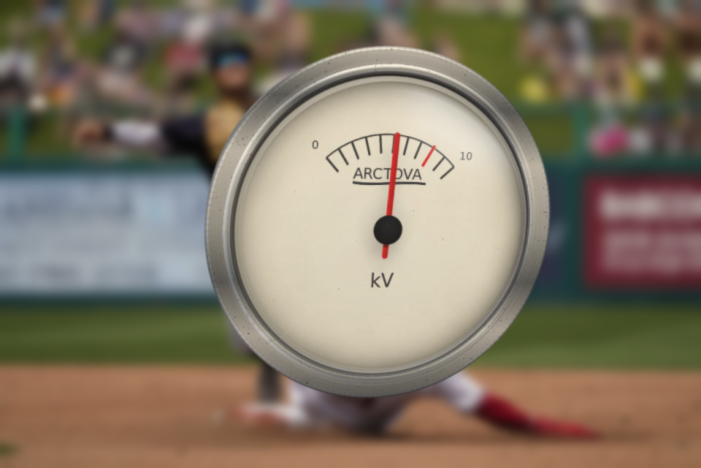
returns 5 kV
